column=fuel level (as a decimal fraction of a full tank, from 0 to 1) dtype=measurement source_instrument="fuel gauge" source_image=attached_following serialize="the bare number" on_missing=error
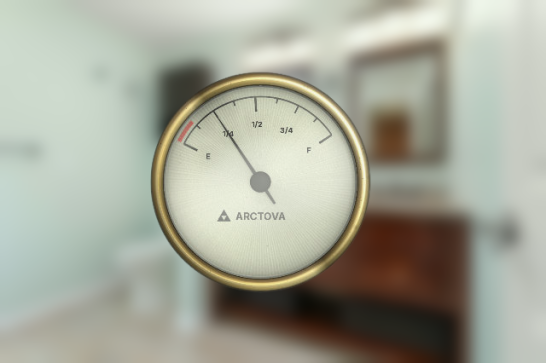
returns 0.25
